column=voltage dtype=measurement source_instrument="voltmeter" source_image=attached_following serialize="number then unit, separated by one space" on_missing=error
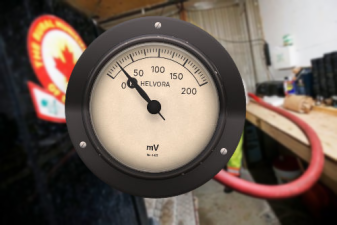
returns 25 mV
